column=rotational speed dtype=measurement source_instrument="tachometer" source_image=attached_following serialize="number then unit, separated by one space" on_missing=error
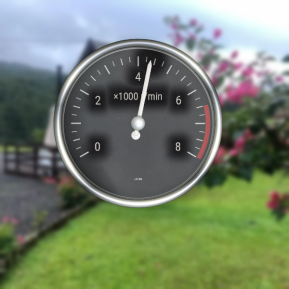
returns 4375 rpm
